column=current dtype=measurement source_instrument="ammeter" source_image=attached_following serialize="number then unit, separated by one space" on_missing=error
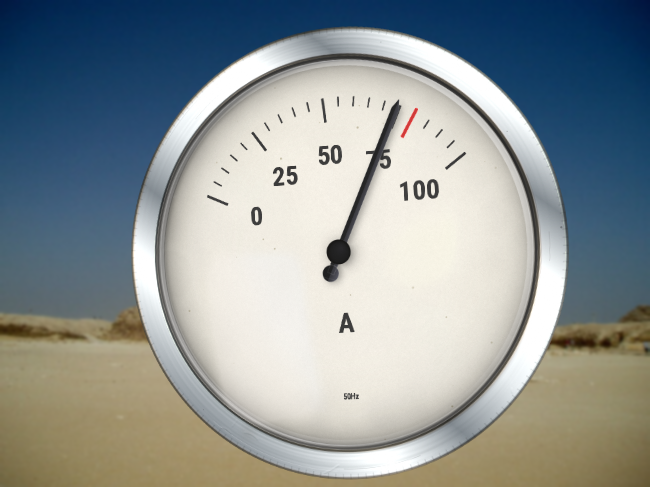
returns 75 A
